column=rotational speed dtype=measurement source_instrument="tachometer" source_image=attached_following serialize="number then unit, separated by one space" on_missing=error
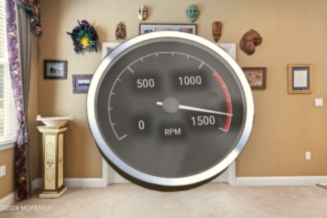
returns 1400 rpm
